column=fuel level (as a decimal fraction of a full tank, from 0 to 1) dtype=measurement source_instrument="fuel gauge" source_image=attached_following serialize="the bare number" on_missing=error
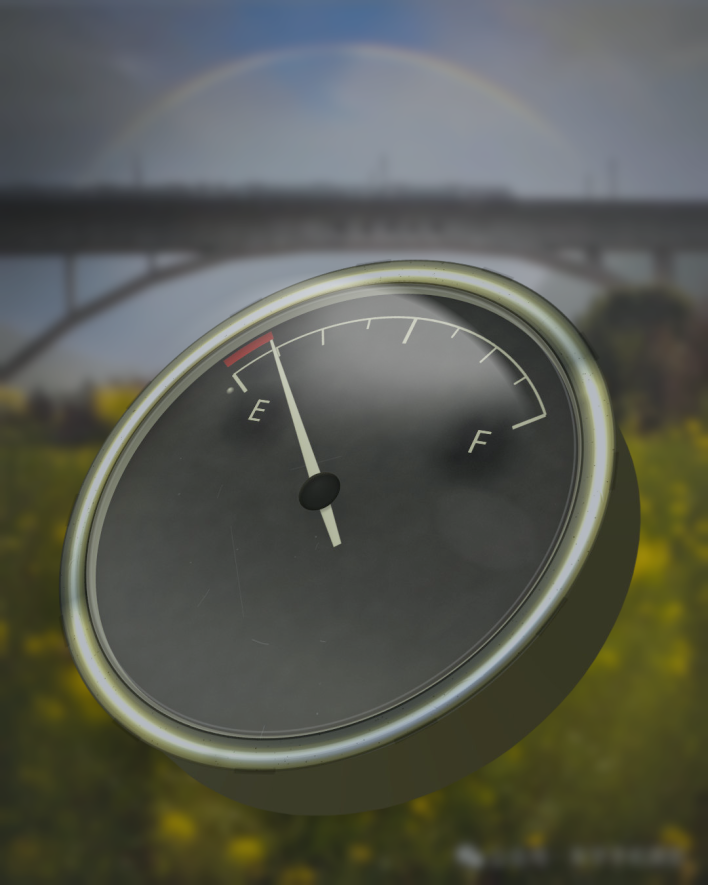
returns 0.125
